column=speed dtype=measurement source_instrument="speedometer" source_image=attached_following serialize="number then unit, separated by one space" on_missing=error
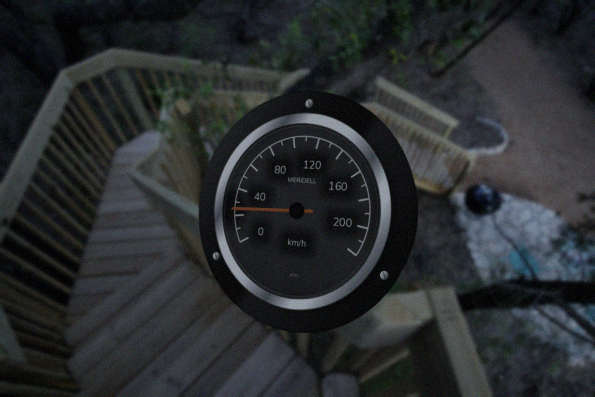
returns 25 km/h
